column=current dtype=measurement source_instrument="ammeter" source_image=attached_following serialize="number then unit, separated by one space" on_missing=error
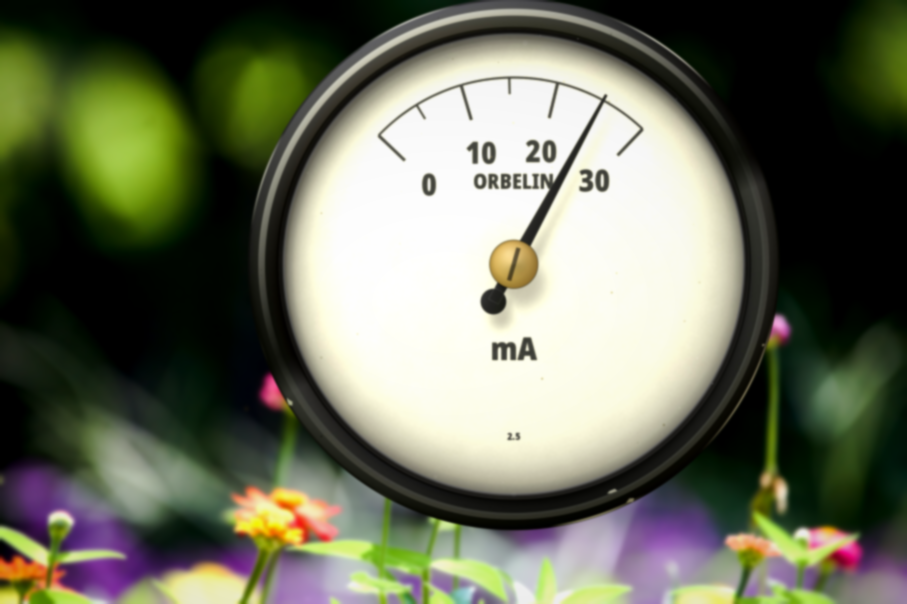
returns 25 mA
